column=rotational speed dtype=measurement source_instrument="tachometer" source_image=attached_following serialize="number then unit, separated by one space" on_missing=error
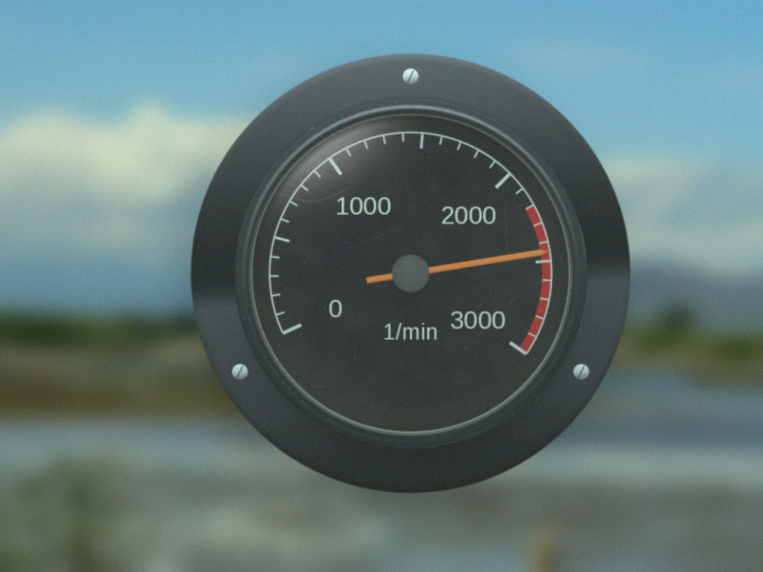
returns 2450 rpm
